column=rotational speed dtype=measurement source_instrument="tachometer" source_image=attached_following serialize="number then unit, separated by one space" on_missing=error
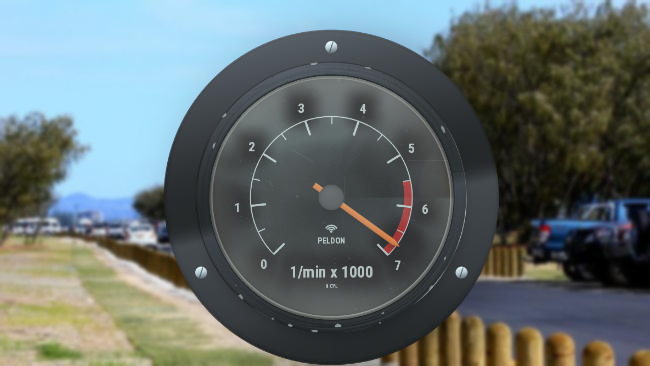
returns 6750 rpm
